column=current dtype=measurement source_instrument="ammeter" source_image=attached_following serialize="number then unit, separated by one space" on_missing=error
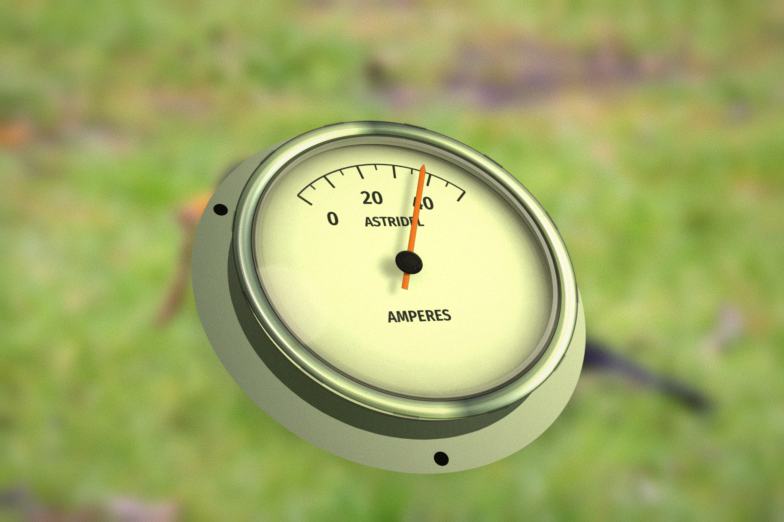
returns 37.5 A
